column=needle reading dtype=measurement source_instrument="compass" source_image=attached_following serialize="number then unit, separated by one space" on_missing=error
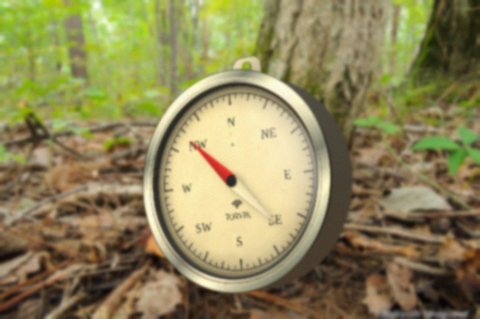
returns 315 °
